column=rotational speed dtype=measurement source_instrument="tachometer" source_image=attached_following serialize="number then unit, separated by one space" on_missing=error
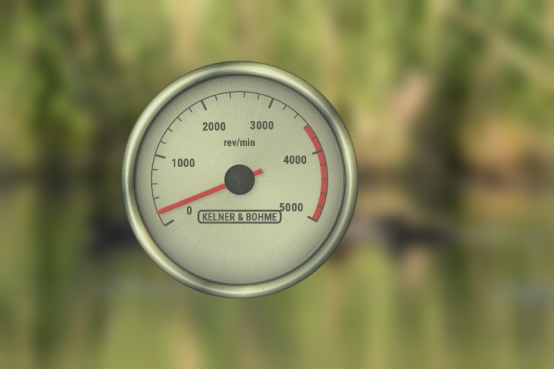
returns 200 rpm
